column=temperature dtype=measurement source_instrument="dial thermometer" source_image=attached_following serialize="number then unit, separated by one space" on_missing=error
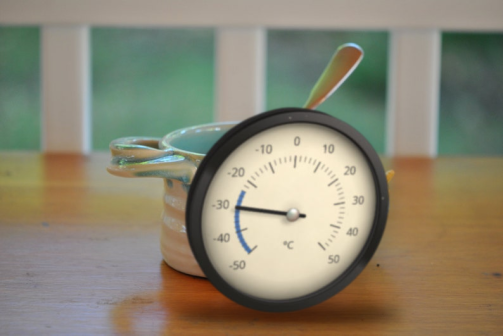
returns -30 °C
